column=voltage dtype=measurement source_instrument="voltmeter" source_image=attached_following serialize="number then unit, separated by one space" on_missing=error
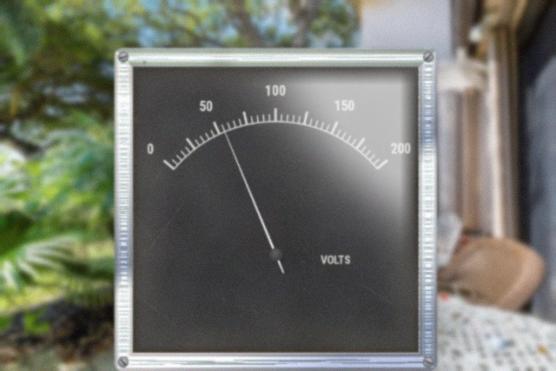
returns 55 V
